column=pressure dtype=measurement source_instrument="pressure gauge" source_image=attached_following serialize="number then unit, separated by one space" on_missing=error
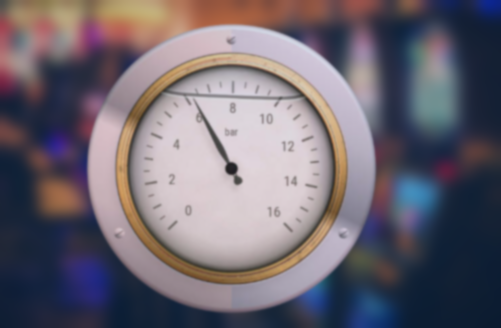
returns 6.25 bar
